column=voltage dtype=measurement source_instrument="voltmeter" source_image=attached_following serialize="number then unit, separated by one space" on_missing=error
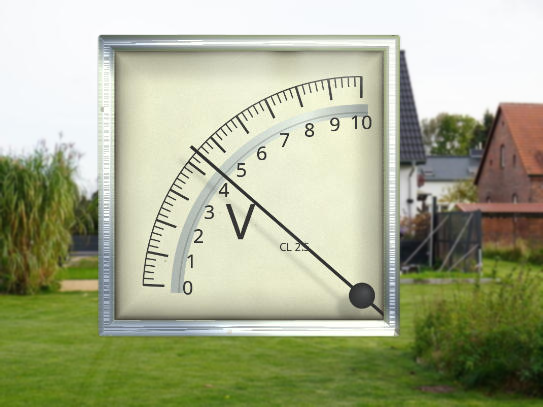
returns 4.4 V
